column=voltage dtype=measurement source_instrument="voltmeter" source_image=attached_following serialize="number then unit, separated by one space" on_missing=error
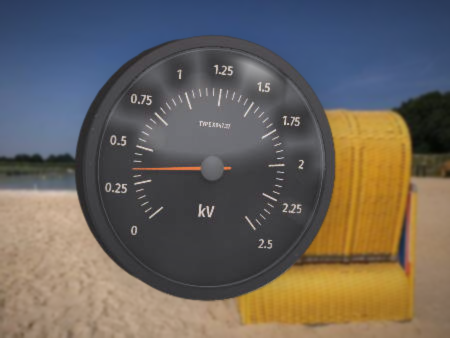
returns 0.35 kV
